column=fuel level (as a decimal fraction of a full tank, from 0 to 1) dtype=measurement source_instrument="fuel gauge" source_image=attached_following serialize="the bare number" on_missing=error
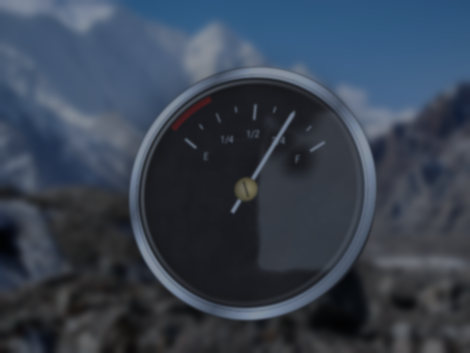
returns 0.75
